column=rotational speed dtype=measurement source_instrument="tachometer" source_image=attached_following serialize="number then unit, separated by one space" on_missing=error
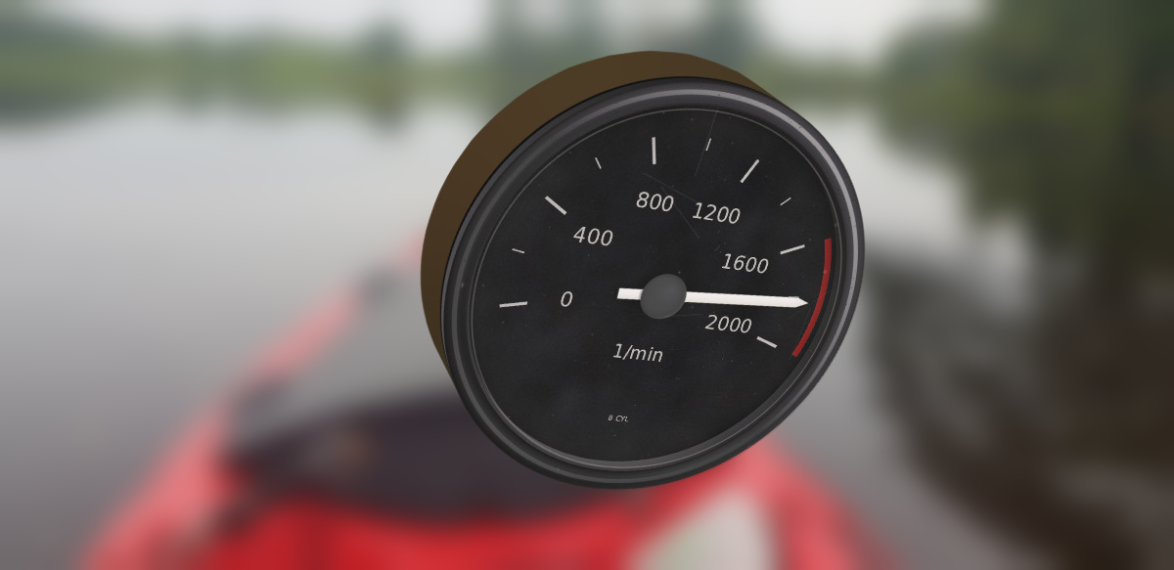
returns 1800 rpm
